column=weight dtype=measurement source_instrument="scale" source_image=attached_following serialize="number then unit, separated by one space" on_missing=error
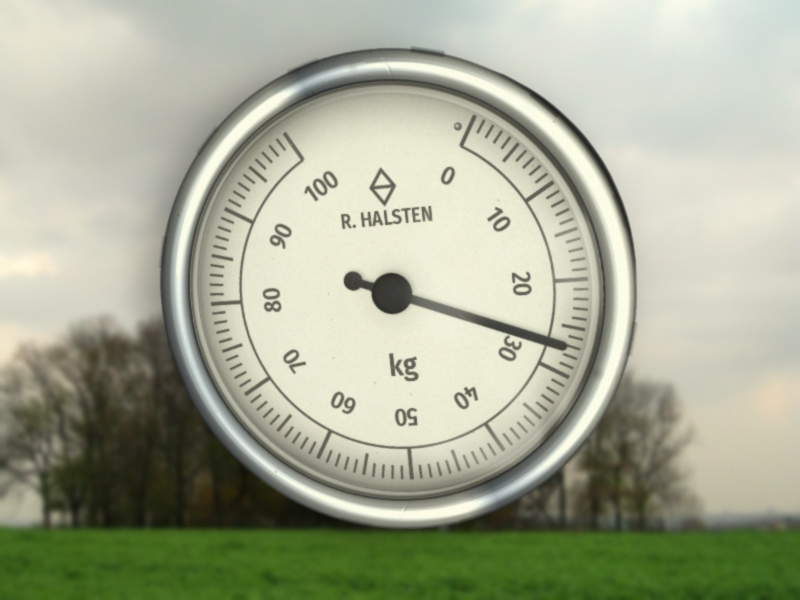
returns 27 kg
